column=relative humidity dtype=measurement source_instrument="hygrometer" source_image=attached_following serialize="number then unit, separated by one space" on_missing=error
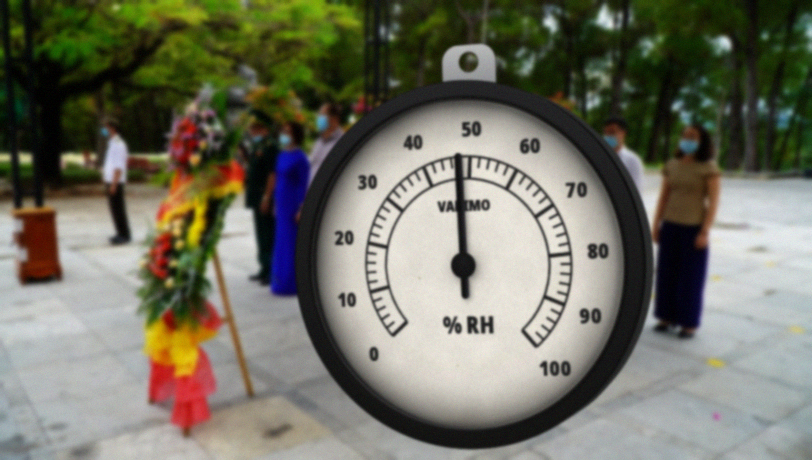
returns 48 %
